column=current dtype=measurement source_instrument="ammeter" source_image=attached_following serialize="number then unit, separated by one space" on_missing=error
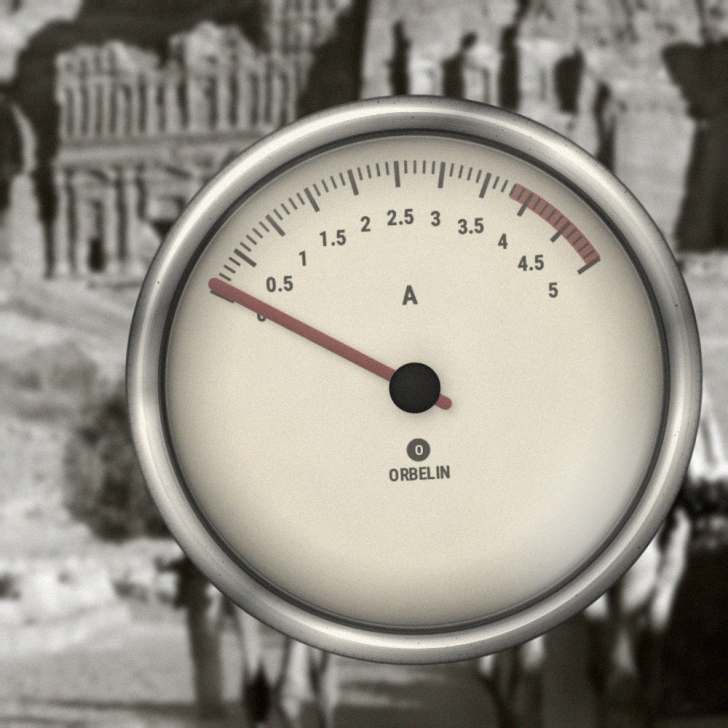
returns 0.1 A
